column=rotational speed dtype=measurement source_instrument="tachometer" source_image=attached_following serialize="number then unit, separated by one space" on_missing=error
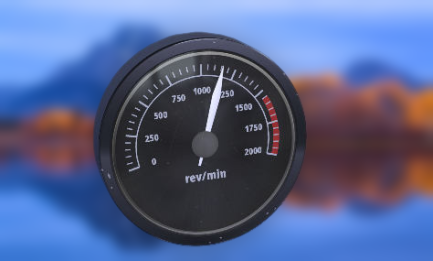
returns 1150 rpm
